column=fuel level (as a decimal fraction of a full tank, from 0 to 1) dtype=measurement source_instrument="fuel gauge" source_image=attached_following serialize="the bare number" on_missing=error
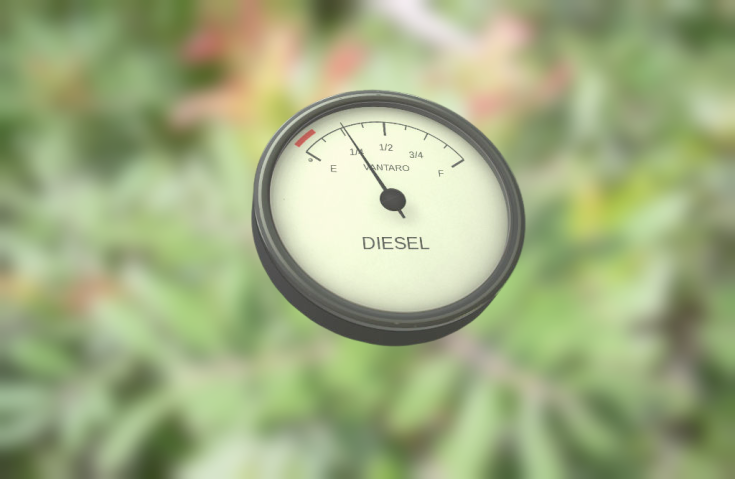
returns 0.25
